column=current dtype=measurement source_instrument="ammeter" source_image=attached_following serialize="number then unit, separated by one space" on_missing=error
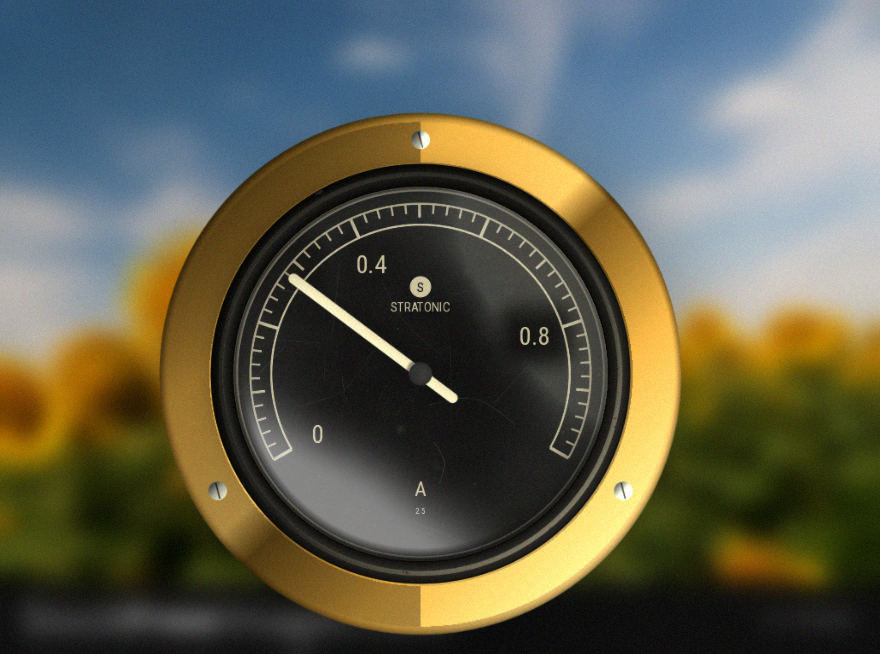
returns 0.28 A
